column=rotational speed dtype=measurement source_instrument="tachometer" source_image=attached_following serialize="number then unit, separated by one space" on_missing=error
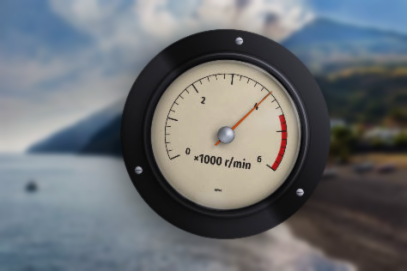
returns 4000 rpm
